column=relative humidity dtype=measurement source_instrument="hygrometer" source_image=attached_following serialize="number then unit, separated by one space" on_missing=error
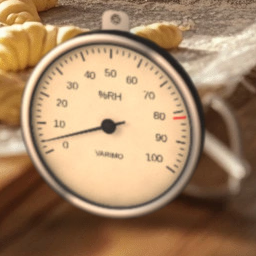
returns 4 %
